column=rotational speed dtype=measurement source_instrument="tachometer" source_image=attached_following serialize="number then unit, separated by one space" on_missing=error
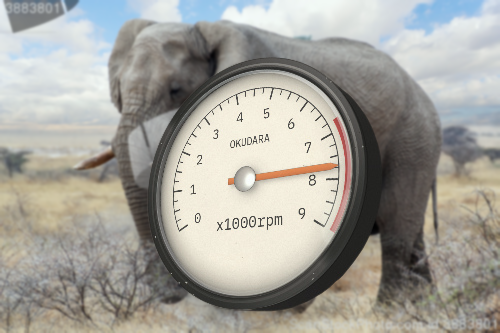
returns 7750 rpm
